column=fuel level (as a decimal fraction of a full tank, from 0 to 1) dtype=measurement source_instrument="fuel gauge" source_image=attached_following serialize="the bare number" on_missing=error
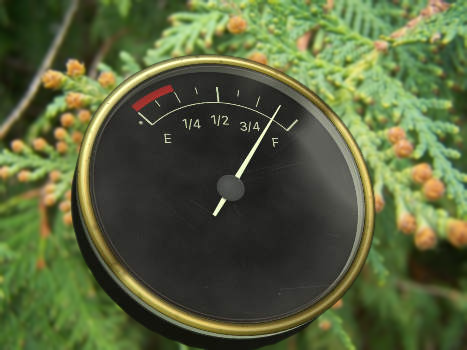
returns 0.875
